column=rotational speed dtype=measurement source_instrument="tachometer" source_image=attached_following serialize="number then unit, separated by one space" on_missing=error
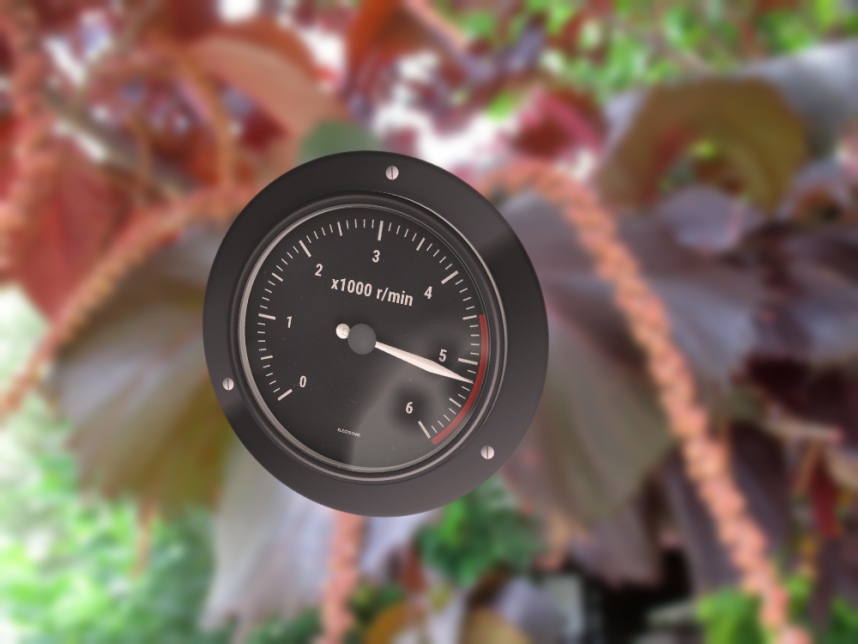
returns 5200 rpm
